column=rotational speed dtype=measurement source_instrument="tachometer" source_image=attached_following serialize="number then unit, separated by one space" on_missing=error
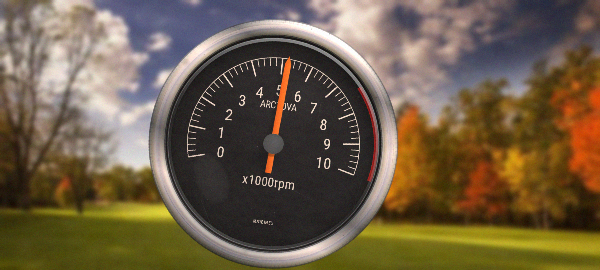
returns 5200 rpm
